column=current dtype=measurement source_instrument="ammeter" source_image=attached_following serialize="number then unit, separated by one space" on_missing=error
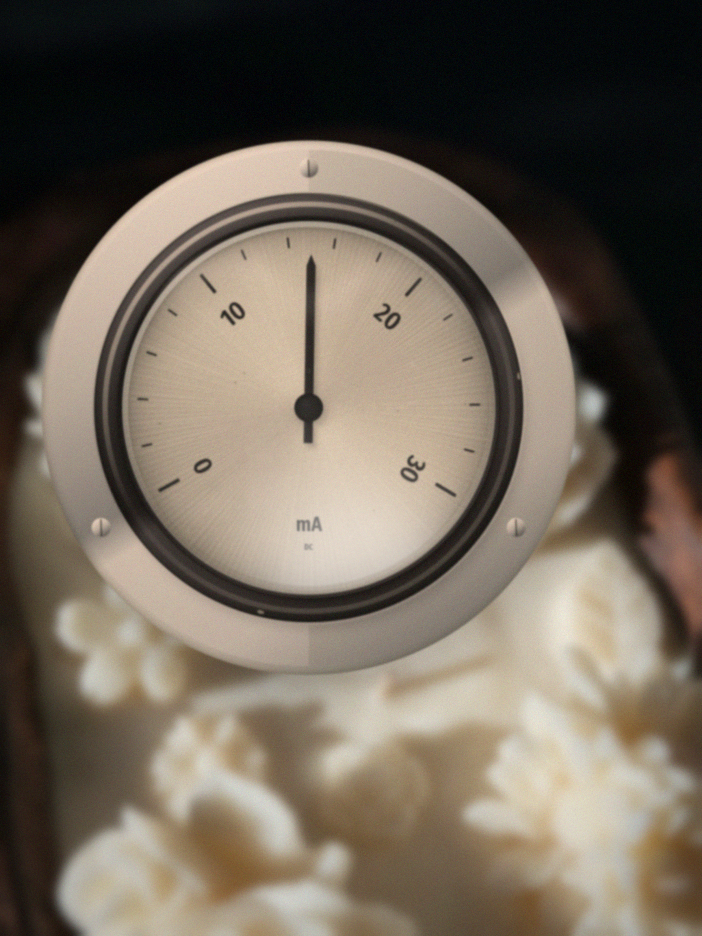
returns 15 mA
